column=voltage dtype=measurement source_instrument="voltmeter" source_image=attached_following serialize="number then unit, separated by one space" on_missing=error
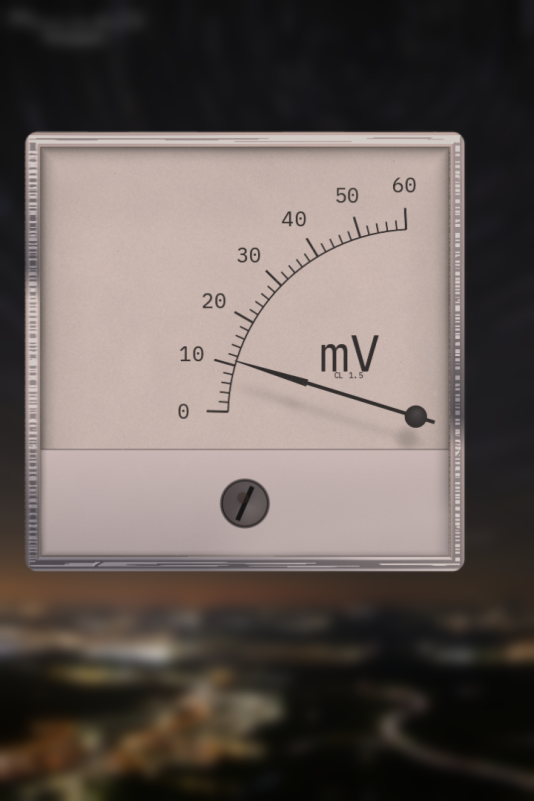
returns 11 mV
